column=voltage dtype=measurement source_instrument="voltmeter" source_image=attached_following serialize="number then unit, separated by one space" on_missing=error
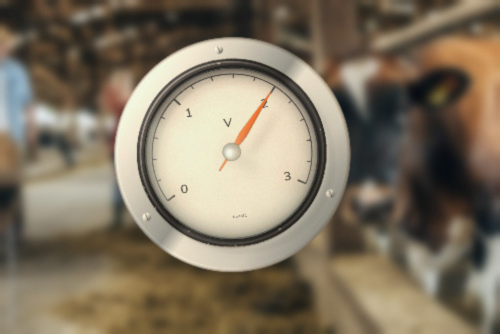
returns 2 V
